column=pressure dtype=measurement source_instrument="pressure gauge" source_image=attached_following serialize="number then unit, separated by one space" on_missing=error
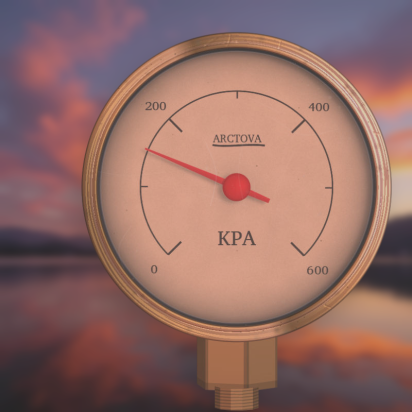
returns 150 kPa
